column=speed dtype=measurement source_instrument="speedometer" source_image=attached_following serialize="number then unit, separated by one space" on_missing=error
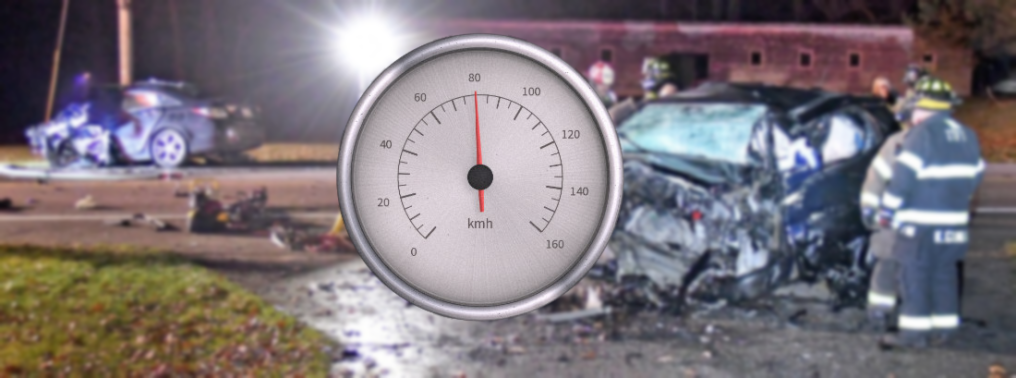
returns 80 km/h
